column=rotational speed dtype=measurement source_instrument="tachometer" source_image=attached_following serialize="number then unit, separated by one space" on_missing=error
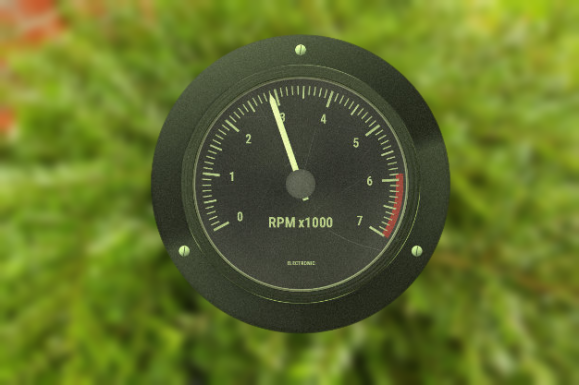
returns 2900 rpm
